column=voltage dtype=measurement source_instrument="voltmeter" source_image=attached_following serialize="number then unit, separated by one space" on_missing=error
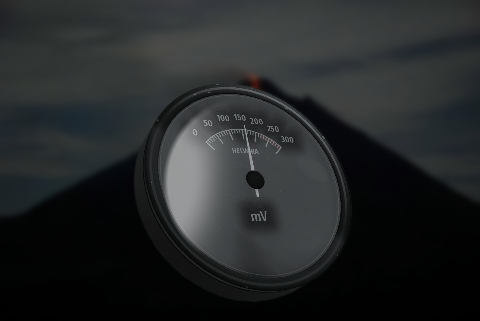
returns 150 mV
